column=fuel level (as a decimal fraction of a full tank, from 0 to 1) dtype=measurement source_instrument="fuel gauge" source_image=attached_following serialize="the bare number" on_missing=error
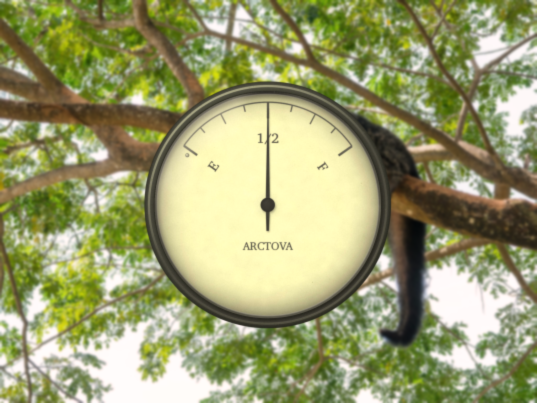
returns 0.5
